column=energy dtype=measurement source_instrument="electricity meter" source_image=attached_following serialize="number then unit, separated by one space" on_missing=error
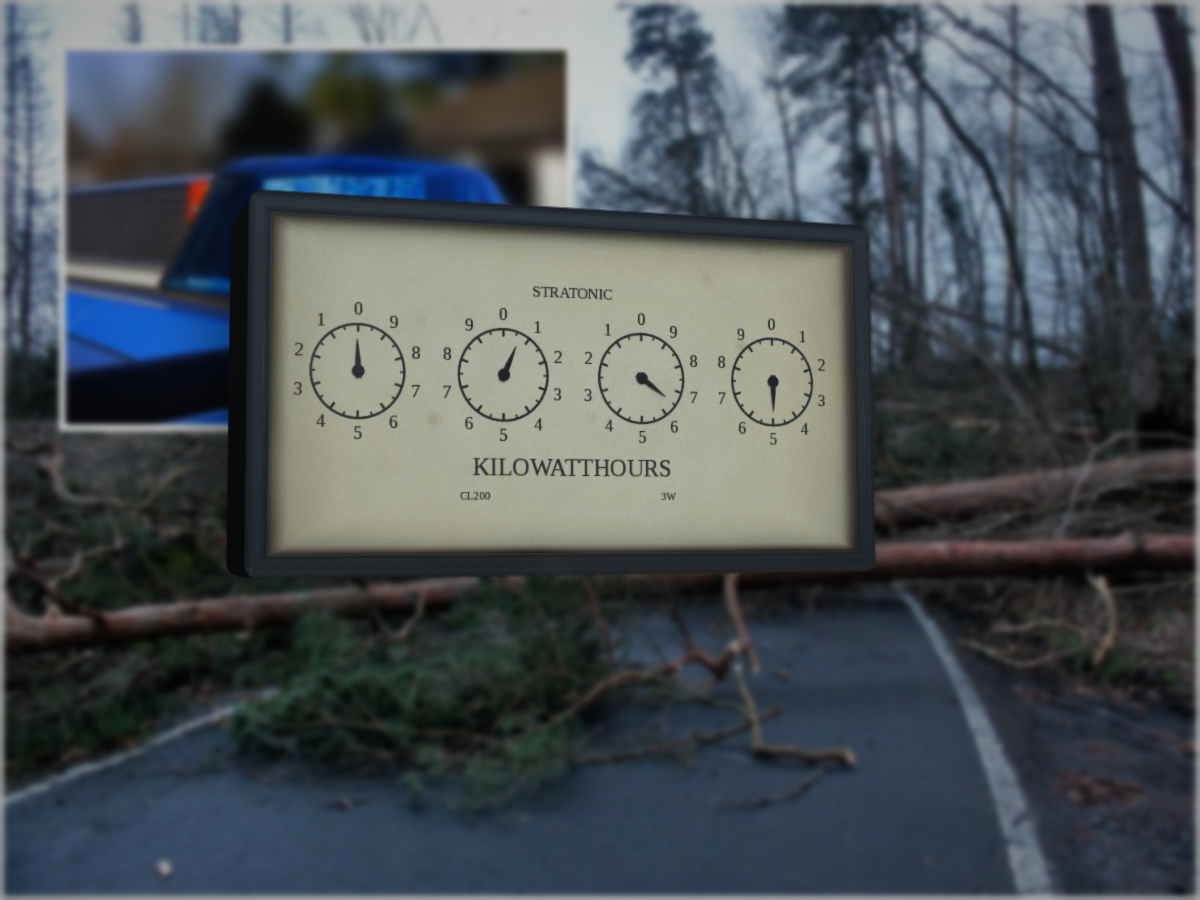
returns 65 kWh
